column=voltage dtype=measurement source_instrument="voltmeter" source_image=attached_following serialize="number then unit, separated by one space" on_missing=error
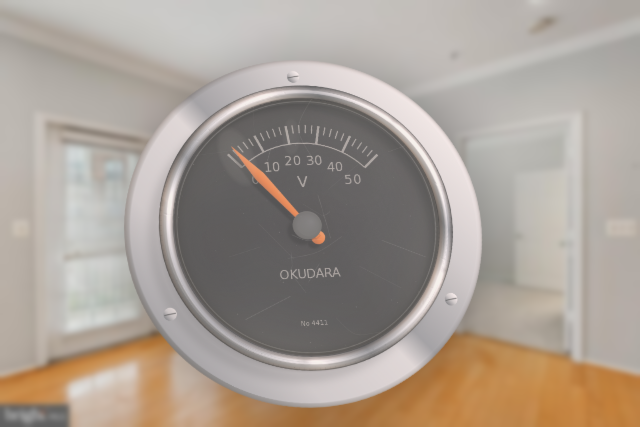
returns 2 V
